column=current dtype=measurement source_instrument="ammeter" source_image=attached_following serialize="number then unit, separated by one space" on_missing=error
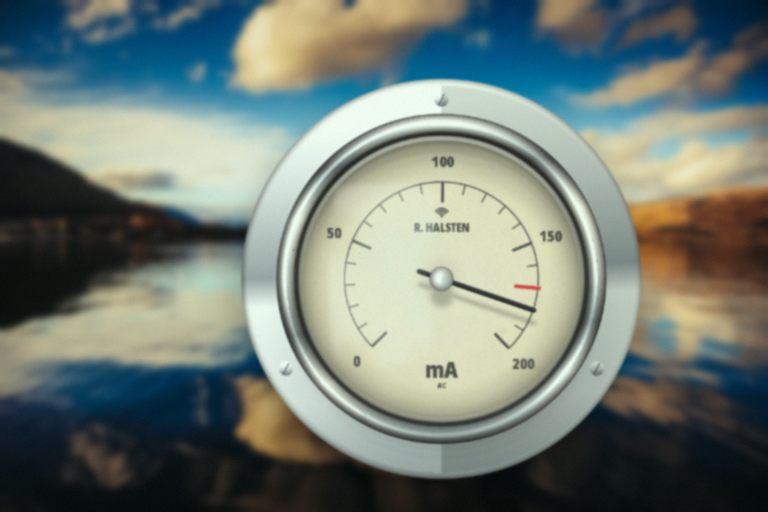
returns 180 mA
